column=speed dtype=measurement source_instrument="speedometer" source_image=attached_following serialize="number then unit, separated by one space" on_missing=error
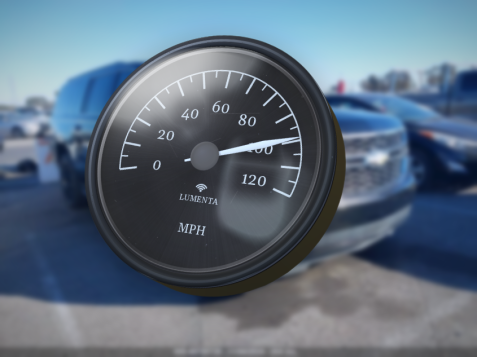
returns 100 mph
